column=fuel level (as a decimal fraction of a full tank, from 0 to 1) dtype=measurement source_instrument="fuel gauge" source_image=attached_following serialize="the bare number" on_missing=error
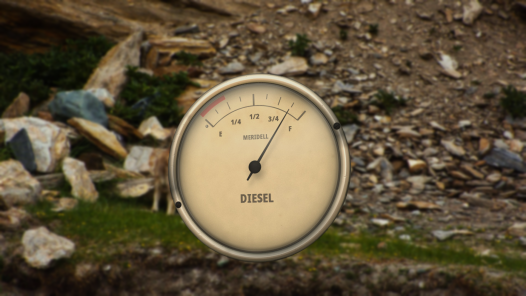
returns 0.875
